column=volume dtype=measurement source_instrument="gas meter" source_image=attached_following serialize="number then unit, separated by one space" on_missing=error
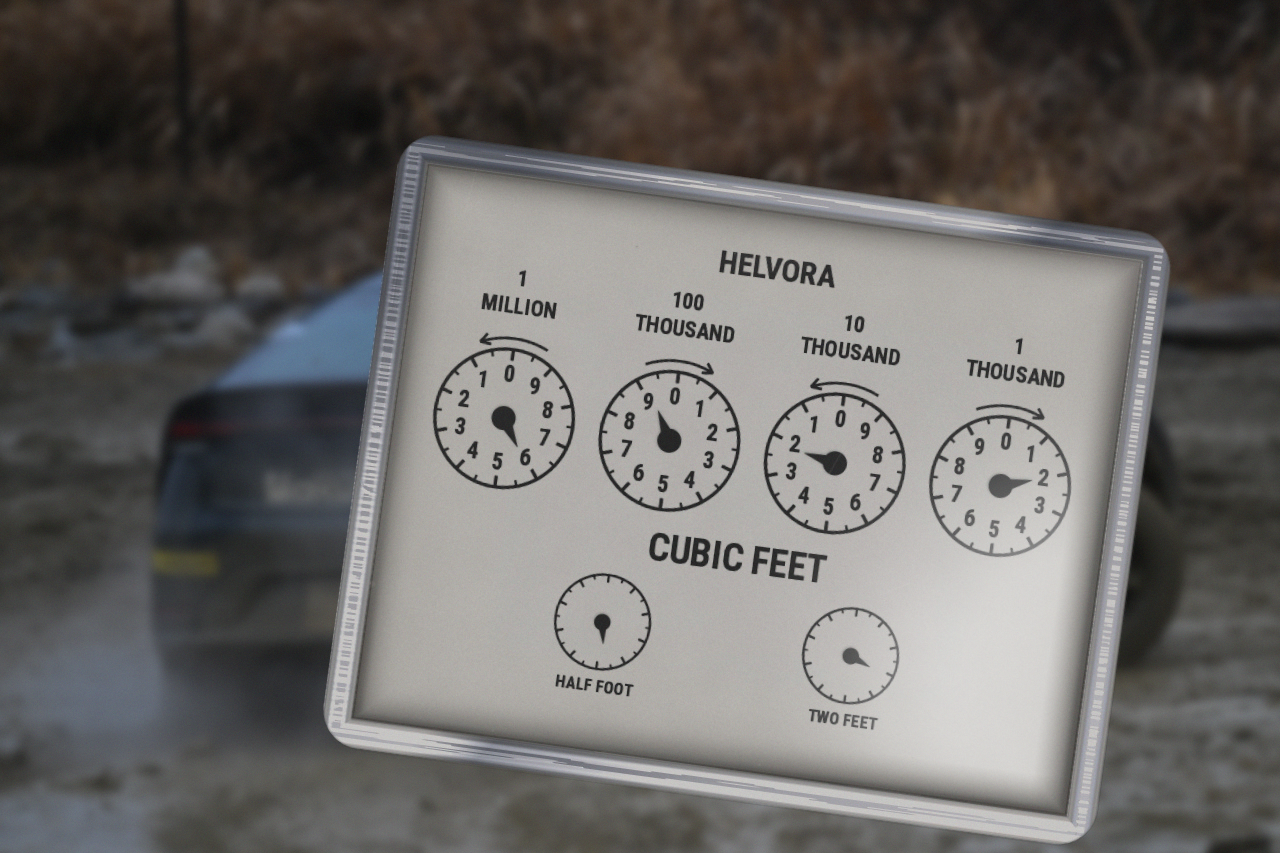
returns 592200 ft³
